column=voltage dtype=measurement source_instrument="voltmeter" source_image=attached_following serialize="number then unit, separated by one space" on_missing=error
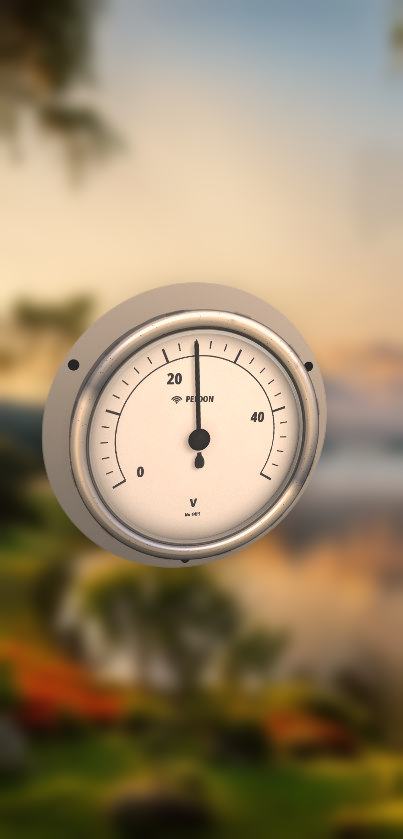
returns 24 V
